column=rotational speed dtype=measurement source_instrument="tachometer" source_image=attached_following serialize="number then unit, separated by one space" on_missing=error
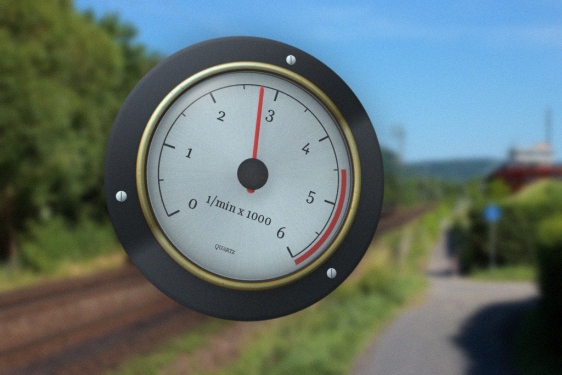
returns 2750 rpm
